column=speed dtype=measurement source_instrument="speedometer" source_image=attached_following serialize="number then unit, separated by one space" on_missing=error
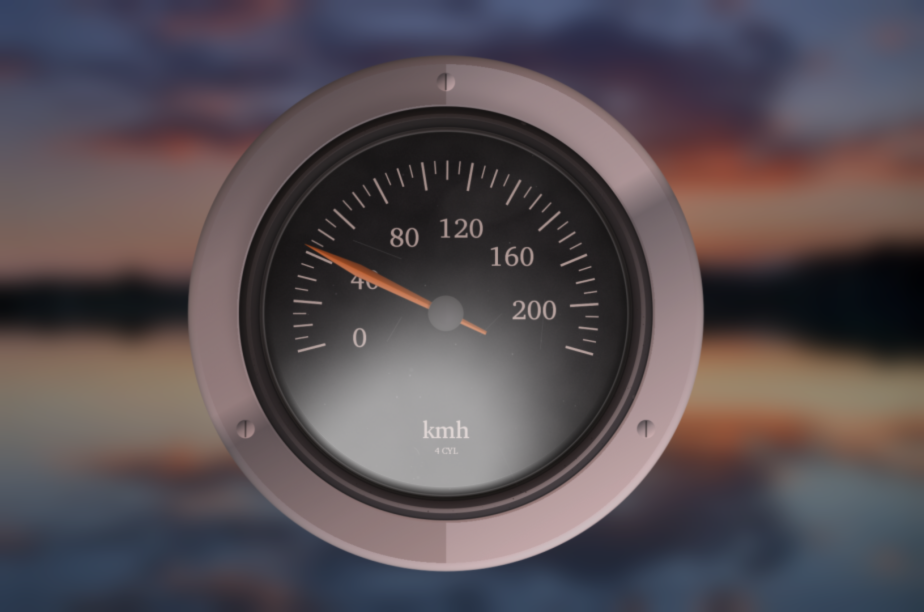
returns 42.5 km/h
